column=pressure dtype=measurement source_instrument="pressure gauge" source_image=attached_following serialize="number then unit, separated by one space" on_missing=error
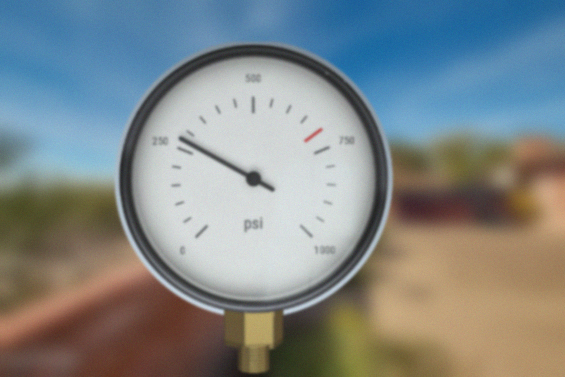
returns 275 psi
